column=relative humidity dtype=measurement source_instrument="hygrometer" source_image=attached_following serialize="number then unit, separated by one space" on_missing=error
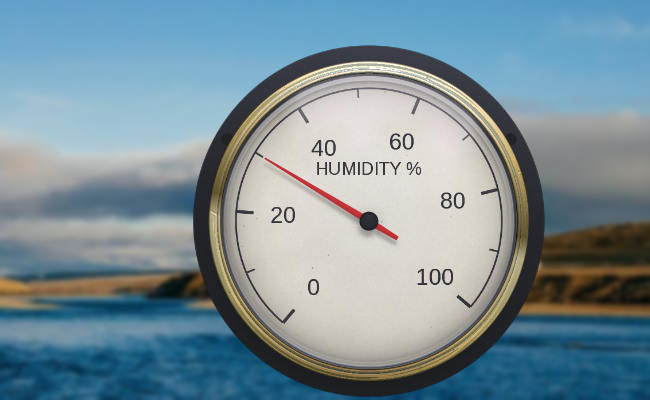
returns 30 %
